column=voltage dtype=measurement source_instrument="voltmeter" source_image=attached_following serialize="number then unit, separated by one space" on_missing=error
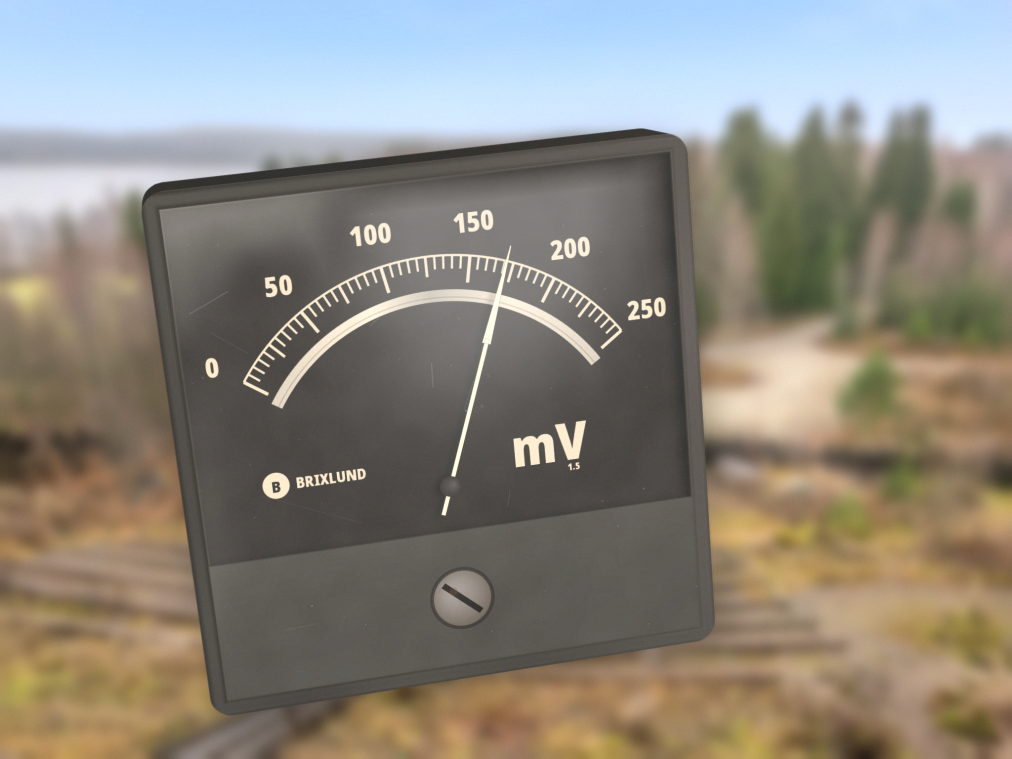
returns 170 mV
